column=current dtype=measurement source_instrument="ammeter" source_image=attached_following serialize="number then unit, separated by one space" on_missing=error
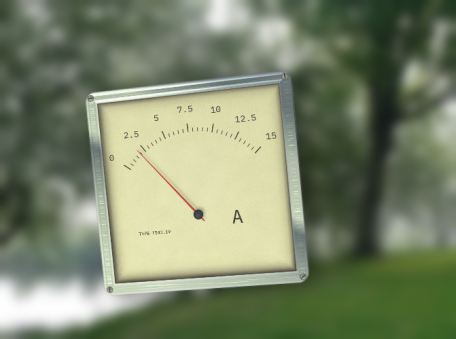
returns 2 A
